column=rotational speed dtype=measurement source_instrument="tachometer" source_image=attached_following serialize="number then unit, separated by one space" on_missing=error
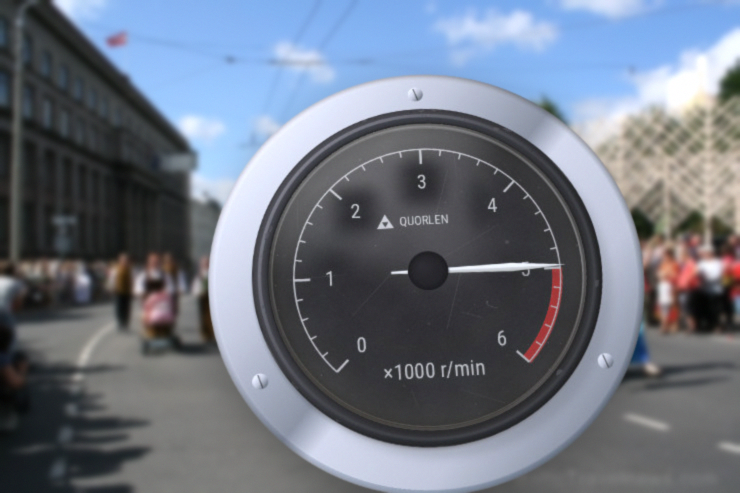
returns 5000 rpm
